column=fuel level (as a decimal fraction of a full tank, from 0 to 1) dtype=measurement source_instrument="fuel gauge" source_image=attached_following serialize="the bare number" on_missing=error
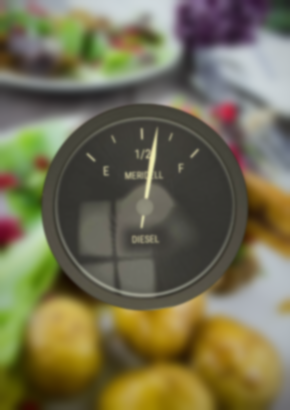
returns 0.625
